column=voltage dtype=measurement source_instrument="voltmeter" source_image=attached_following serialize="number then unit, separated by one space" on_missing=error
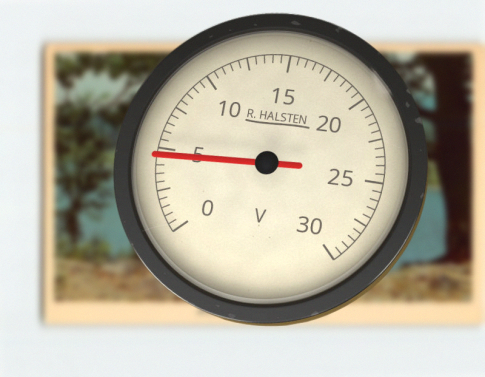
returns 4.5 V
